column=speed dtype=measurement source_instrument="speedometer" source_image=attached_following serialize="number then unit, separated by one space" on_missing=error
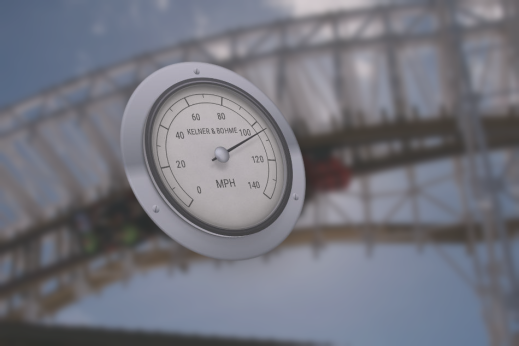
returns 105 mph
